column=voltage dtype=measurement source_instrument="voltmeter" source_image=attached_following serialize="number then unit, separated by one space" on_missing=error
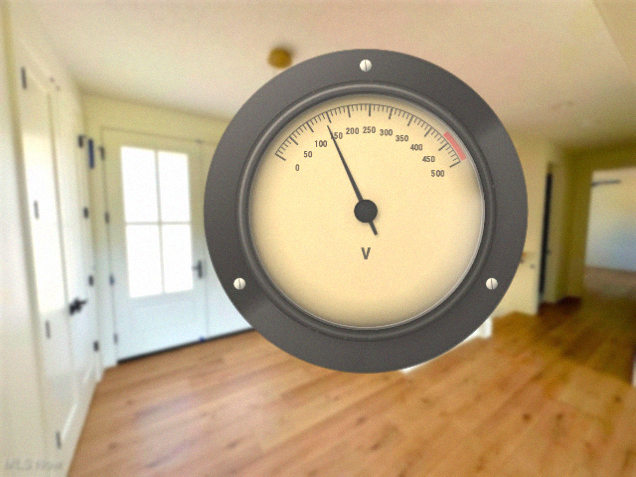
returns 140 V
